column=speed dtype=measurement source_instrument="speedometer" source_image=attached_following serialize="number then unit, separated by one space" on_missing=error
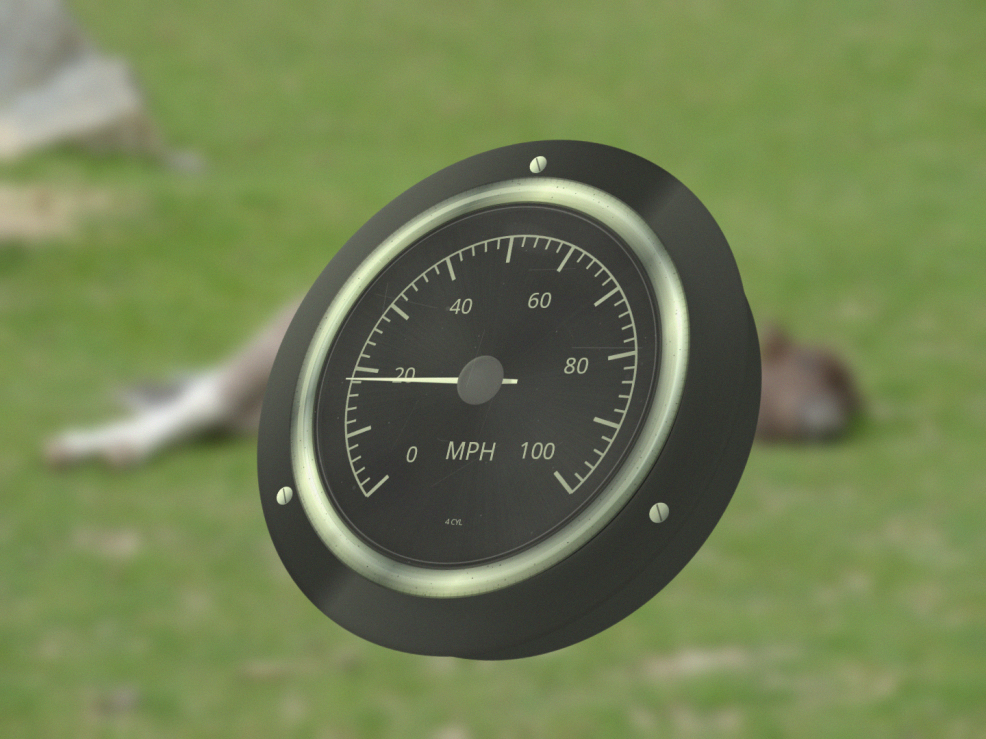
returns 18 mph
